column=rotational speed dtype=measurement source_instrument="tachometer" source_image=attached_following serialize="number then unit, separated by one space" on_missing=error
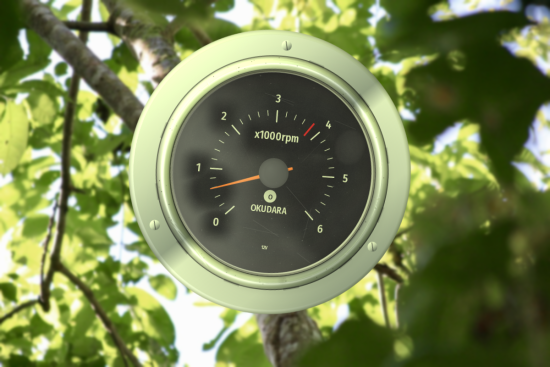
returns 600 rpm
